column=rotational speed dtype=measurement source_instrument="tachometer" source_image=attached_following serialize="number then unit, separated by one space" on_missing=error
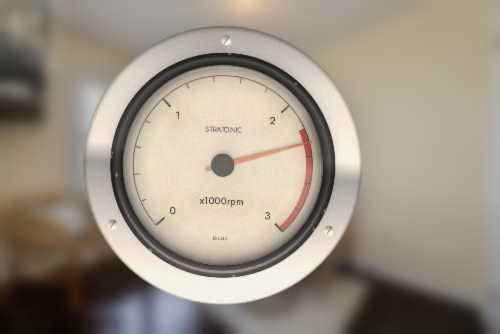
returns 2300 rpm
